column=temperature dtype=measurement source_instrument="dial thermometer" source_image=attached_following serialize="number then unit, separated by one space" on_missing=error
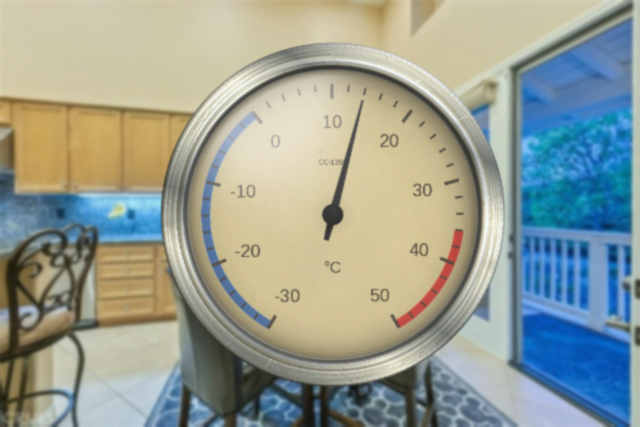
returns 14 °C
